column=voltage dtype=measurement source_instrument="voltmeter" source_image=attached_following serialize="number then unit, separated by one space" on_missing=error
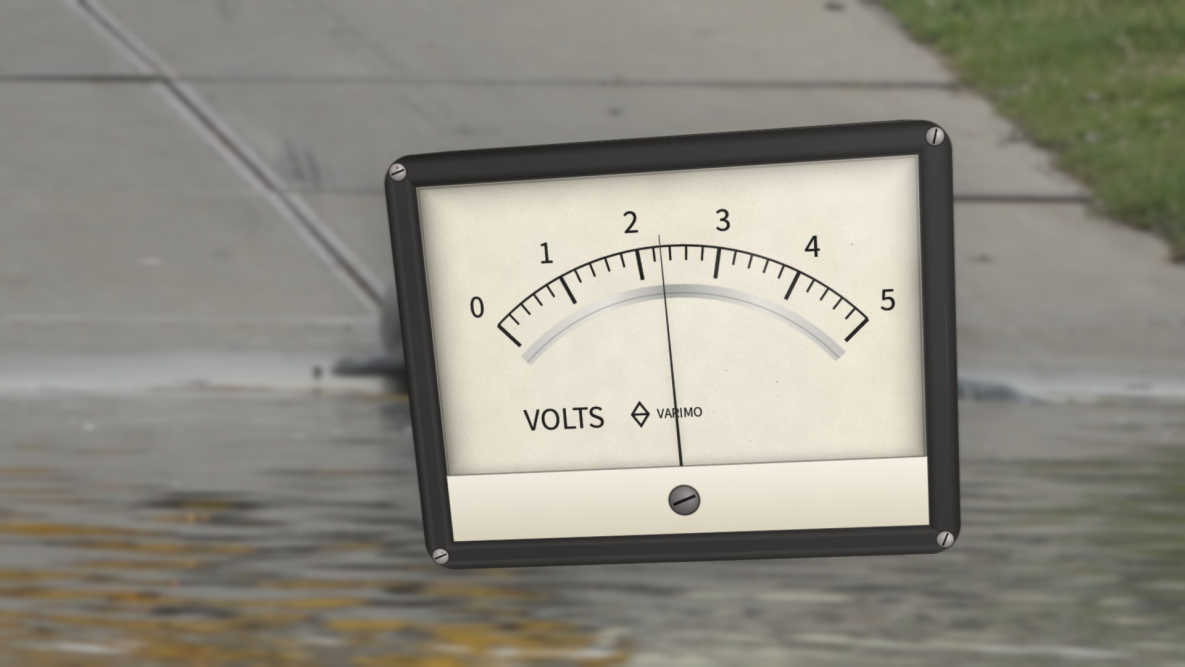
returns 2.3 V
